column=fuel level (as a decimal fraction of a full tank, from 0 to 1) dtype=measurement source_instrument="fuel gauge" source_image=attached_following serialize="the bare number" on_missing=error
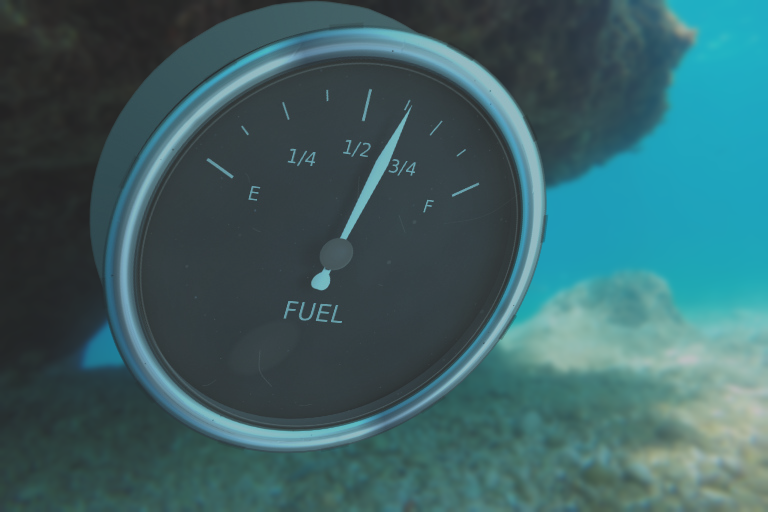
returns 0.625
